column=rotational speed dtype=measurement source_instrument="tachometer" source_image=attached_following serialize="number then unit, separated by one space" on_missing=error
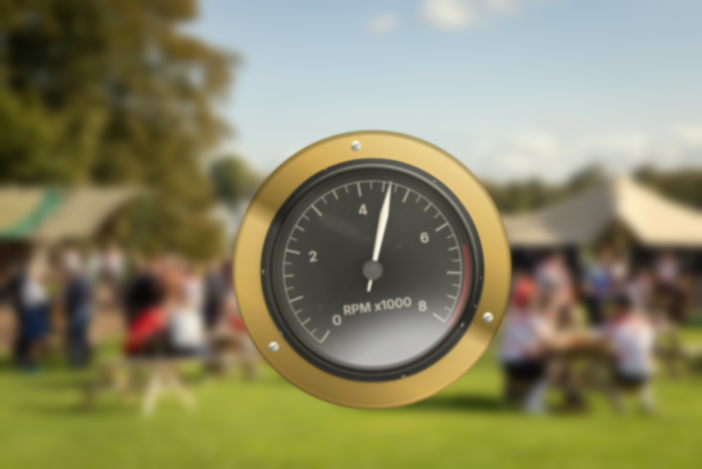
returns 4625 rpm
